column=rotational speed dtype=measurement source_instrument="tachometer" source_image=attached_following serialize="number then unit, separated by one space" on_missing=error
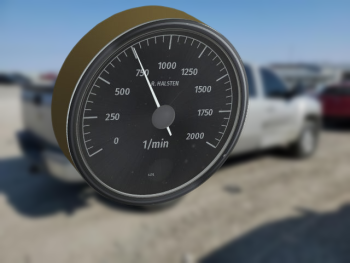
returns 750 rpm
